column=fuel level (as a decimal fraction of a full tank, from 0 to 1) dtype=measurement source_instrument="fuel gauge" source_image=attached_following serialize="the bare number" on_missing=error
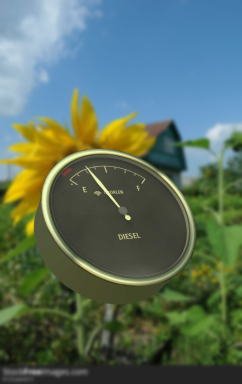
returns 0.25
